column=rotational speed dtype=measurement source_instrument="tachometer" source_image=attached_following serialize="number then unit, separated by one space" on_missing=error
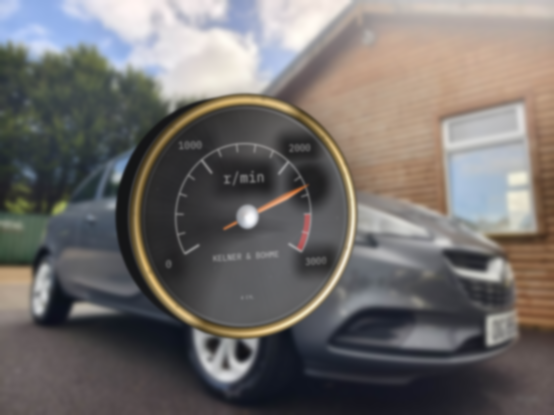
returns 2300 rpm
